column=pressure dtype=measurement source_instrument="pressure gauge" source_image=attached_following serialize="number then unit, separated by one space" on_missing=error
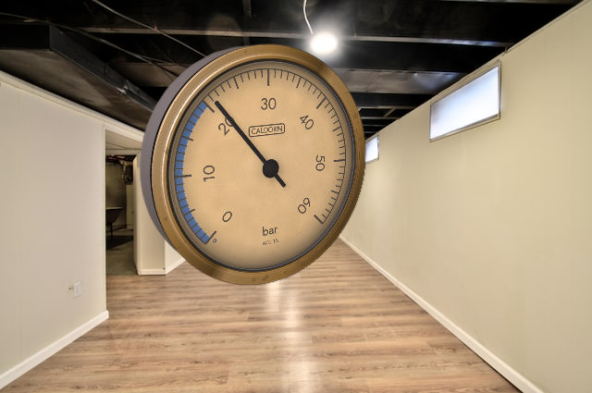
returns 21 bar
